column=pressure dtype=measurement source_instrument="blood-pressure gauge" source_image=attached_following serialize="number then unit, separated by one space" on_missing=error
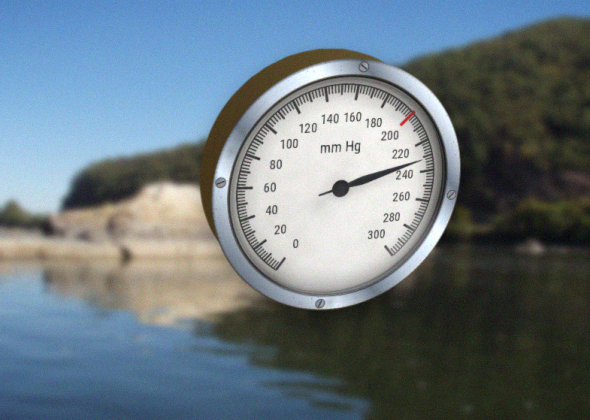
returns 230 mmHg
